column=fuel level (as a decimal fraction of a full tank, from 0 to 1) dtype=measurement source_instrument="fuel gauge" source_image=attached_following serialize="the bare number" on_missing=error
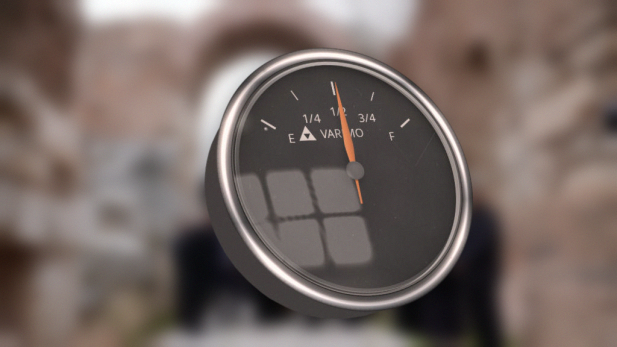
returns 0.5
